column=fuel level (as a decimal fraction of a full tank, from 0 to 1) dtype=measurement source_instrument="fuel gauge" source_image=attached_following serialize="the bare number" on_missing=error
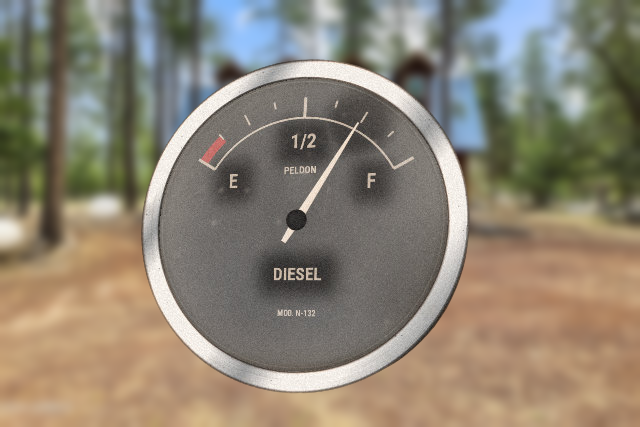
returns 0.75
